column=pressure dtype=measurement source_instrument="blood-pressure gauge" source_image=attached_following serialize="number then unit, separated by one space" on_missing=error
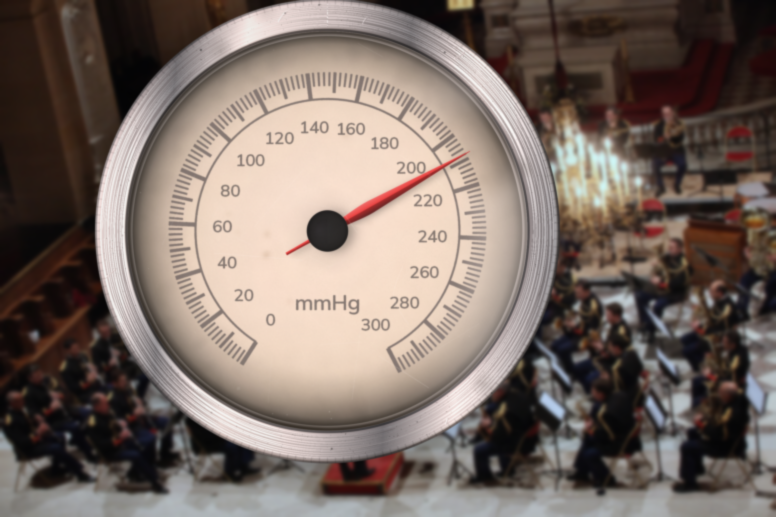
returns 208 mmHg
